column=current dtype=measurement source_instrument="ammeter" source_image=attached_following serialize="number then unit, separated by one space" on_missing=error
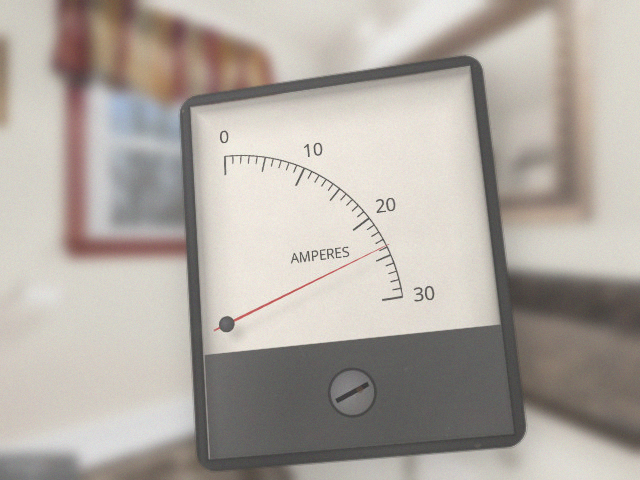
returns 24 A
